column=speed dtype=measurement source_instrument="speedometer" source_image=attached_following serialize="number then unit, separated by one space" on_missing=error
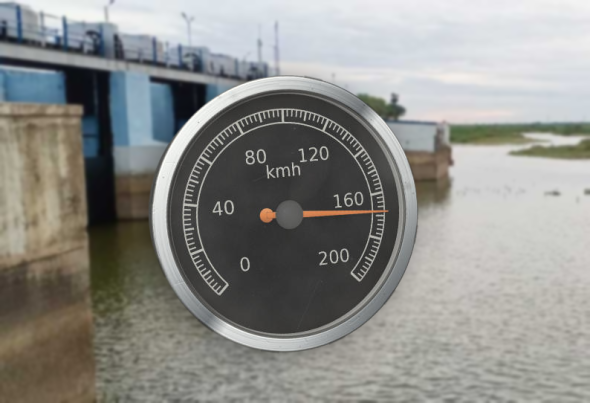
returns 168 km/h
